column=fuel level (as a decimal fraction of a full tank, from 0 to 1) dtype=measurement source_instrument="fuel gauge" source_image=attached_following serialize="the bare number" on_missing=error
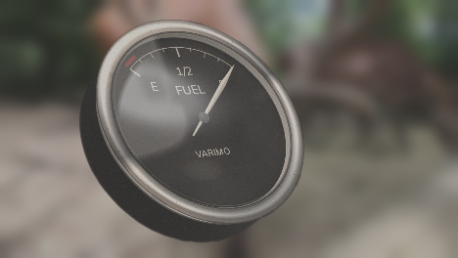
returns 1
